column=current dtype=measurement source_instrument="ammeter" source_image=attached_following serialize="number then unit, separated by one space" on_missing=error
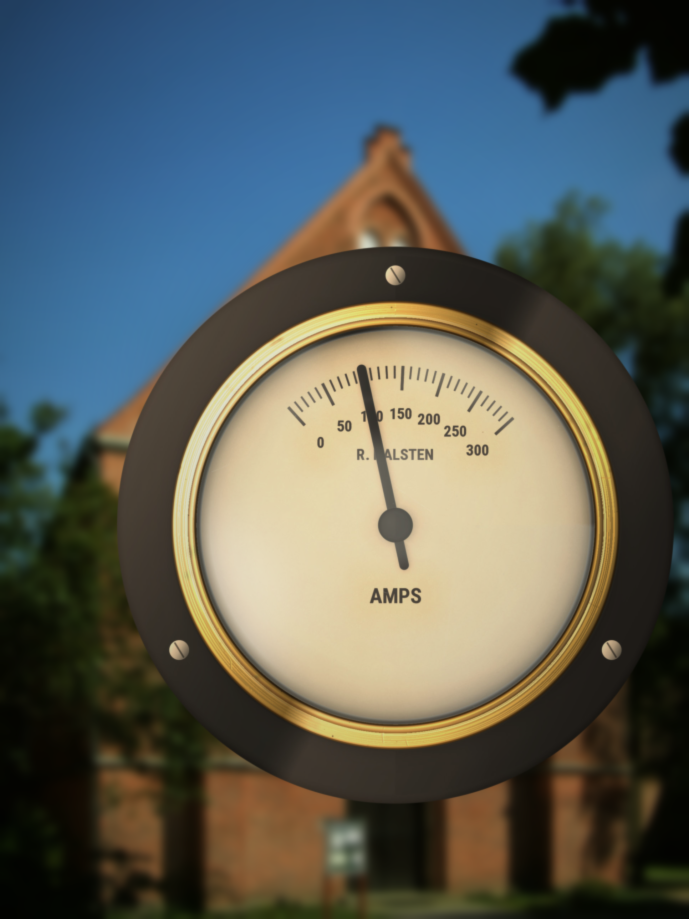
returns 100 A
